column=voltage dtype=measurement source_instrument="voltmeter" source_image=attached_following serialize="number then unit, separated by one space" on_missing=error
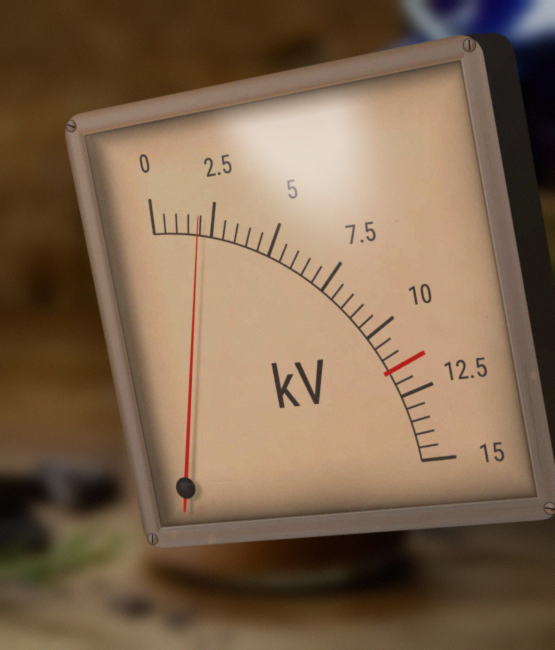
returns 2 kV
